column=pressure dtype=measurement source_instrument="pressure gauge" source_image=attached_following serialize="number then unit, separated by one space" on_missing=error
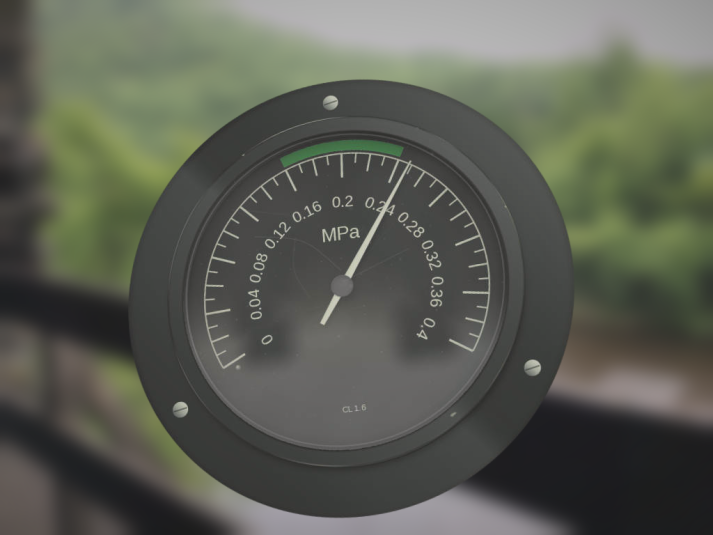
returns 0.25 MPa
